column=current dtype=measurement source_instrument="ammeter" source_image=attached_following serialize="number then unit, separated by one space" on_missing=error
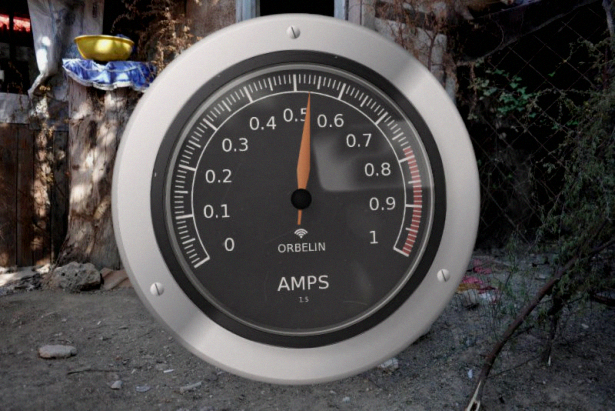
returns 0.53 A
